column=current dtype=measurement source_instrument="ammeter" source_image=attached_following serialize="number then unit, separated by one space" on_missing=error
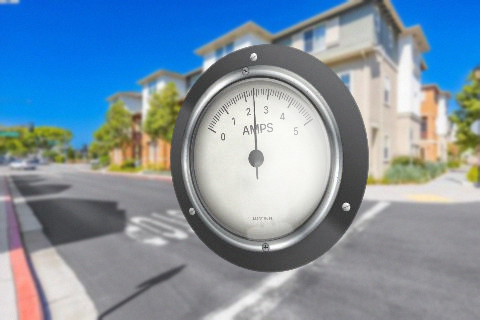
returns 2.5 A
